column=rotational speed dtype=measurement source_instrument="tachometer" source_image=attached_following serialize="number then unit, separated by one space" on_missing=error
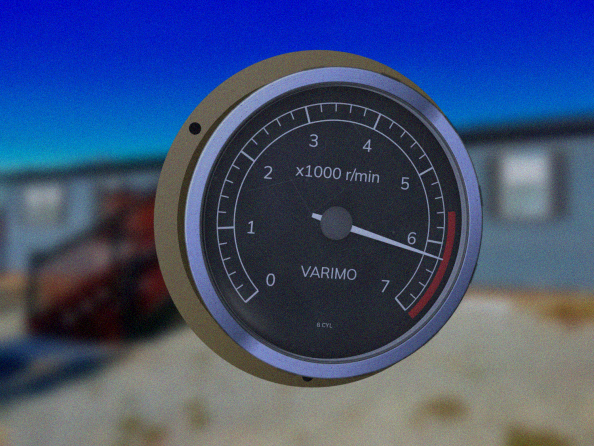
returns 6200 rpm
